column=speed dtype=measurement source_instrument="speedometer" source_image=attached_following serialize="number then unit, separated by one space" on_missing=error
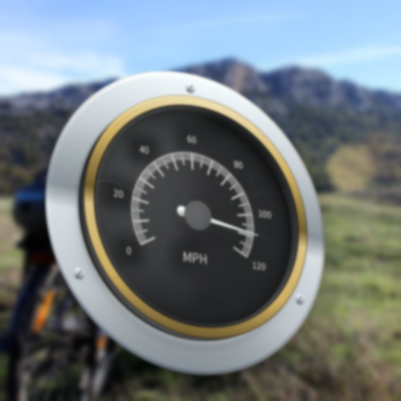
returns 110 mph
